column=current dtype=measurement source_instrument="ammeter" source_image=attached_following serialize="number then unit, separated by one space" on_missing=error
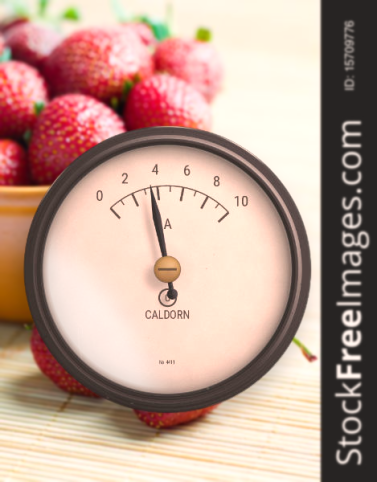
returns 3.5 A
